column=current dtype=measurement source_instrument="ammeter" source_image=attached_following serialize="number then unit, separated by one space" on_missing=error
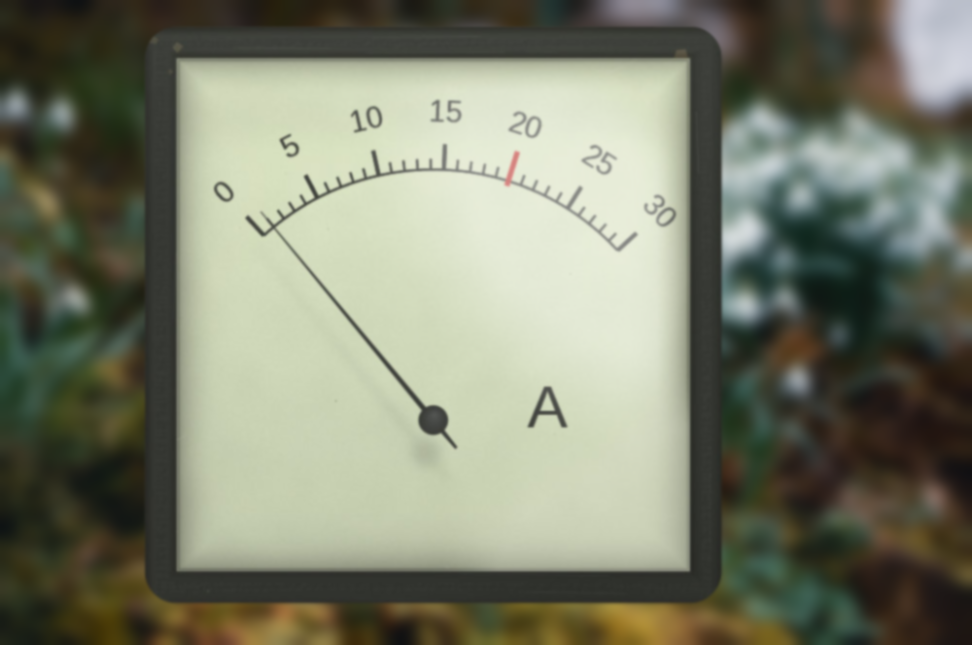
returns 1 A
